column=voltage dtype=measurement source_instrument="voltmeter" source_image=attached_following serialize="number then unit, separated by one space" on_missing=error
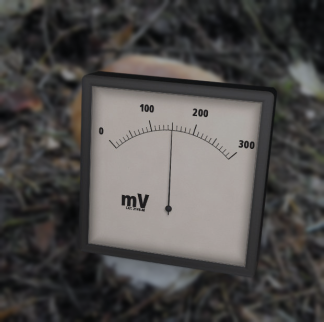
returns 150 mV
